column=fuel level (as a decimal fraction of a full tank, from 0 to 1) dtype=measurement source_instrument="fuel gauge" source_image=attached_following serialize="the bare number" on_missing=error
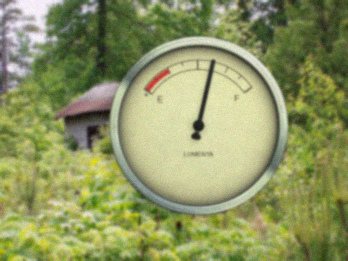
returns 0.625
